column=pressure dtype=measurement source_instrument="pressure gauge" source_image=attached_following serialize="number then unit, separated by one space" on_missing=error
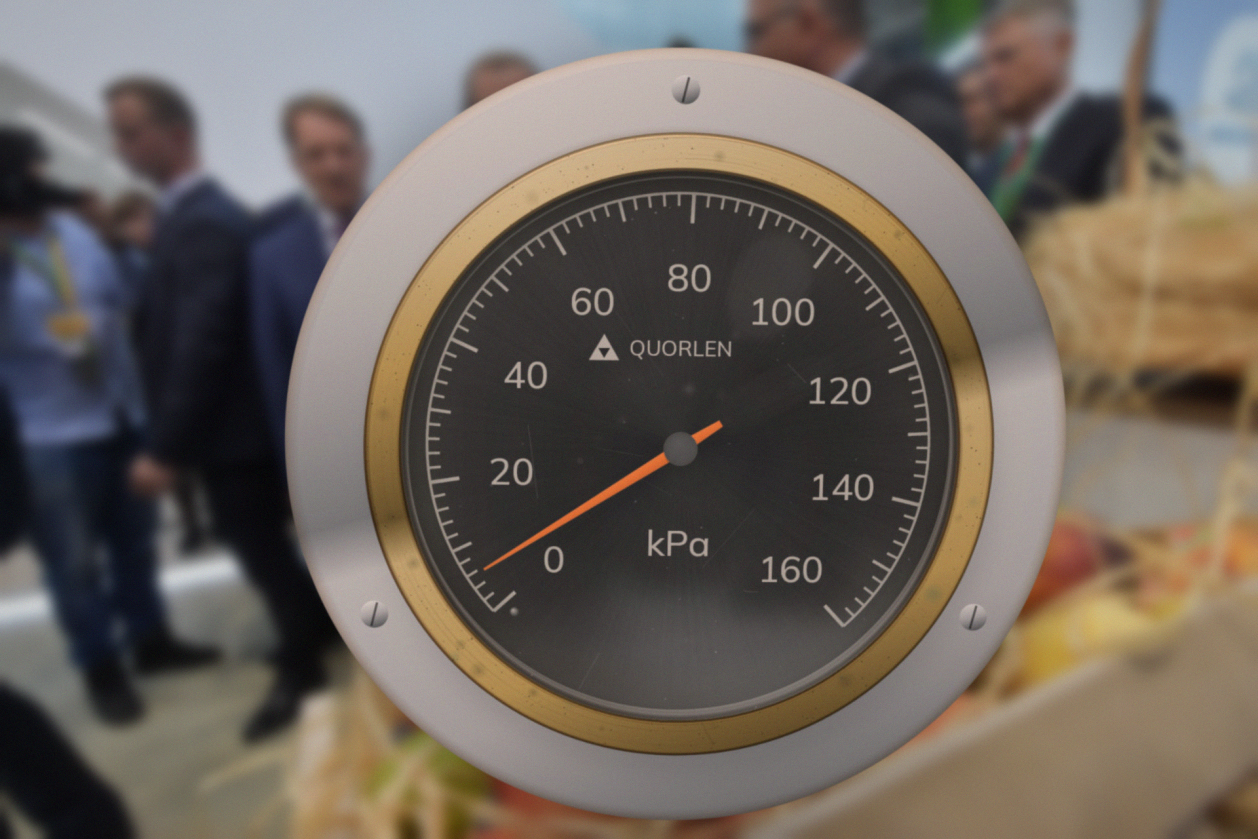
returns 6 kPa
